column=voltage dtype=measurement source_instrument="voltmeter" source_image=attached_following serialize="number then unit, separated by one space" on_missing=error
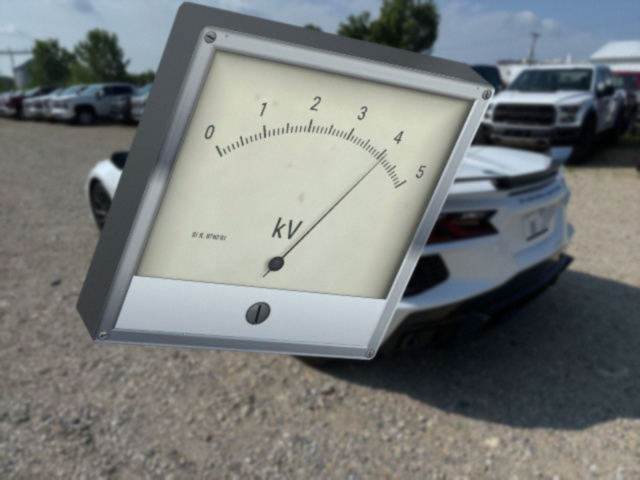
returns 4 kV
